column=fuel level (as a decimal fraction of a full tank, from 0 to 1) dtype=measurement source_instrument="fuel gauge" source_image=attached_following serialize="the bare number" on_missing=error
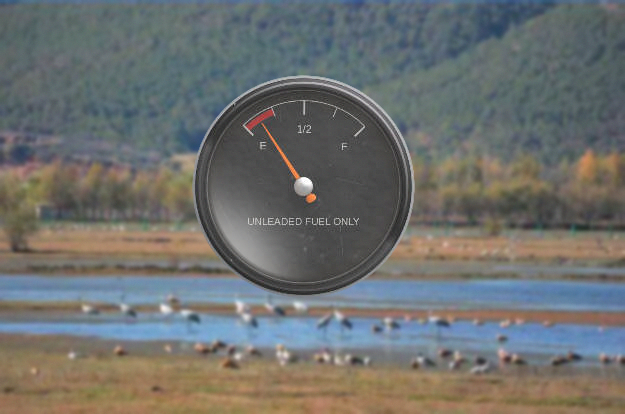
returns 0.125
